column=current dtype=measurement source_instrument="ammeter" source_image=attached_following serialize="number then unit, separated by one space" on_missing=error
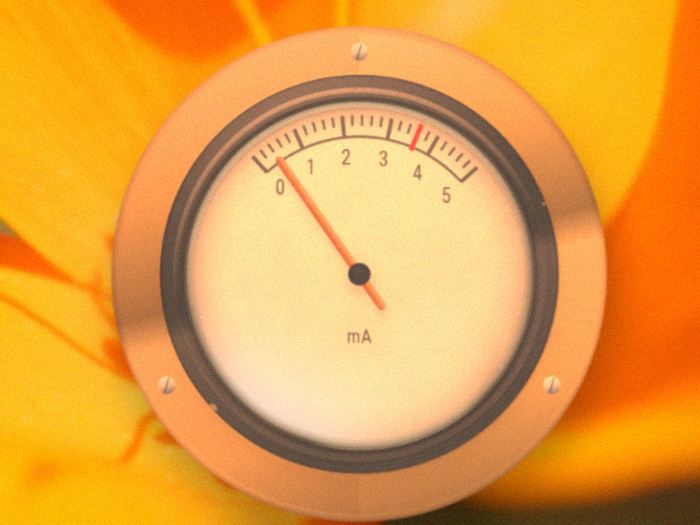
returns 0.4 mA
